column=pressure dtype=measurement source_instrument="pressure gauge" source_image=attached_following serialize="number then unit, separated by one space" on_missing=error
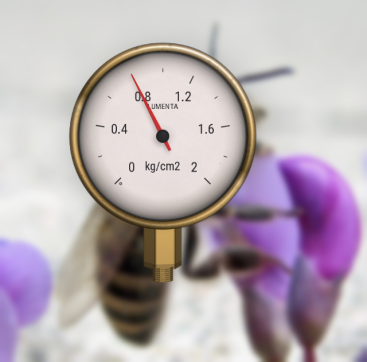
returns 0.8 kg/cm²
